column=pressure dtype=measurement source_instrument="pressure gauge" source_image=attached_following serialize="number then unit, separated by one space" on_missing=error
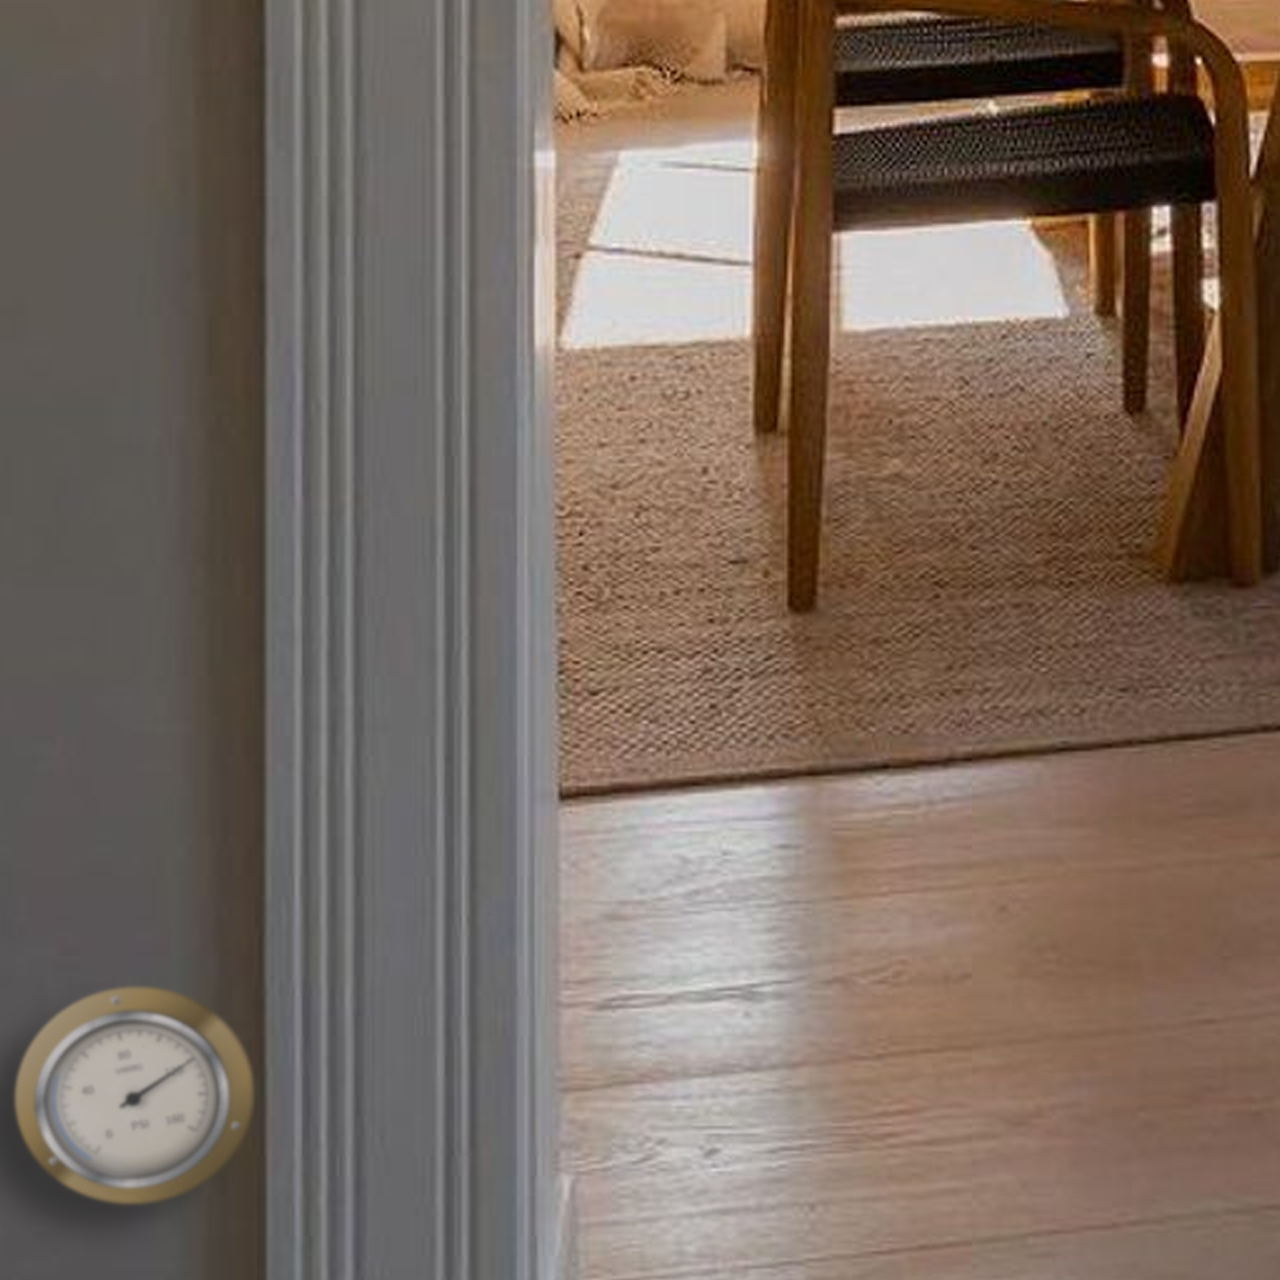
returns 120 psi
